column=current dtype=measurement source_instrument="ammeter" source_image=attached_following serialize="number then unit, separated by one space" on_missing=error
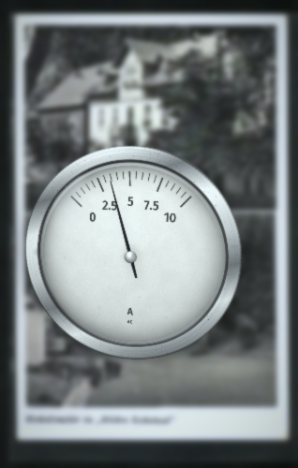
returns 3.5 A
